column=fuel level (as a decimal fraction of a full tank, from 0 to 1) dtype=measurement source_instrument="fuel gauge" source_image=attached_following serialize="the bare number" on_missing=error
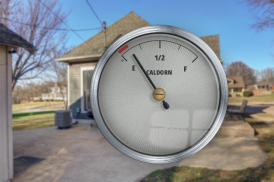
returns 0.125
